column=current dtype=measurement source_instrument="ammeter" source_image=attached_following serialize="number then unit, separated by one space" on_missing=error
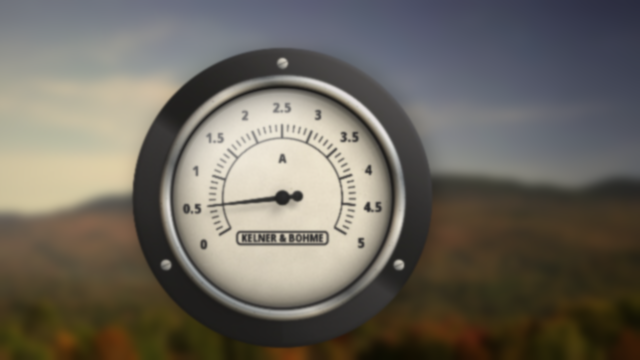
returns 0.5 A
